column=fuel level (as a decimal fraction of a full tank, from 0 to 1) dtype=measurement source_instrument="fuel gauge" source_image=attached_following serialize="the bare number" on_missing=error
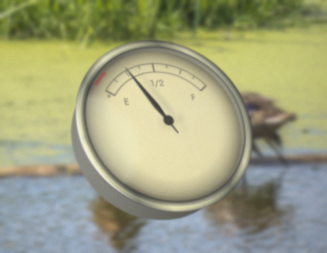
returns 0.25
